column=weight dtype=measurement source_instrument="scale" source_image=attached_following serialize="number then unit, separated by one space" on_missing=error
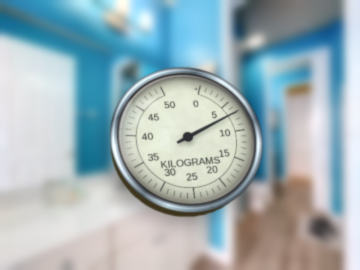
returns 7 kg
